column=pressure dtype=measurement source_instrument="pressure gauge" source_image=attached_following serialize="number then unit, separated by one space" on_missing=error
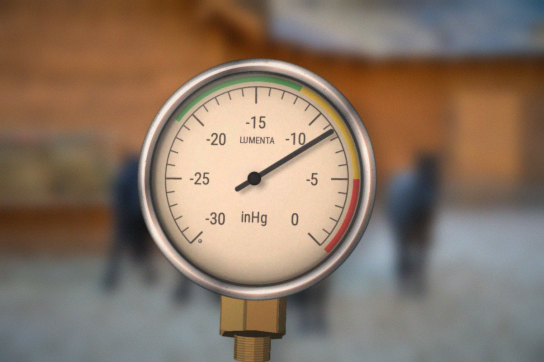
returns -8.5 inHg
